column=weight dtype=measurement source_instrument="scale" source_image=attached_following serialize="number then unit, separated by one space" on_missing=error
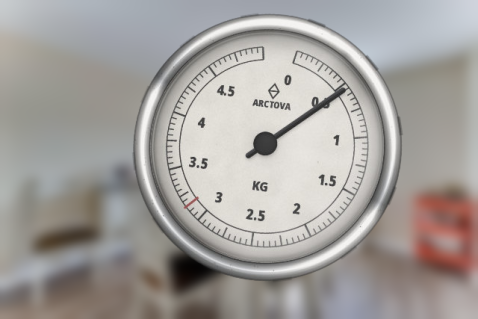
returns 0.55 kg
